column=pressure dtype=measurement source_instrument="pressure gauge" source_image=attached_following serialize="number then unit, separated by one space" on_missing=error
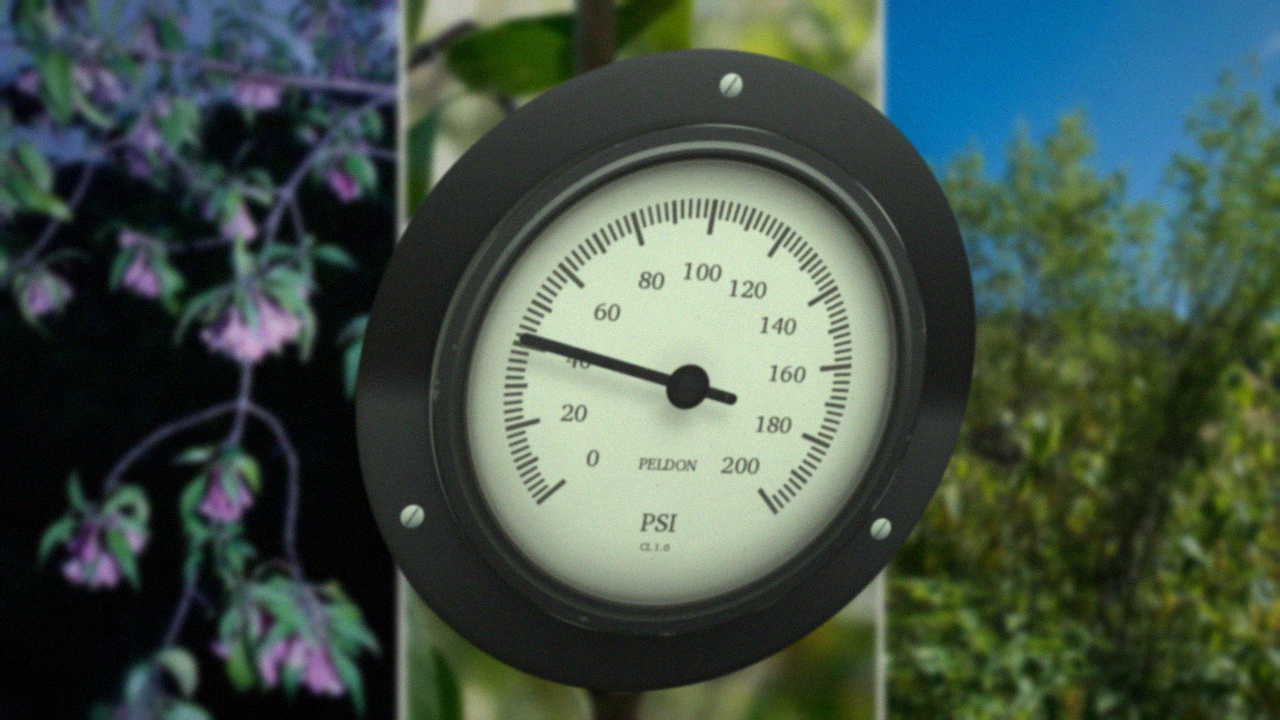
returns 42 psi
